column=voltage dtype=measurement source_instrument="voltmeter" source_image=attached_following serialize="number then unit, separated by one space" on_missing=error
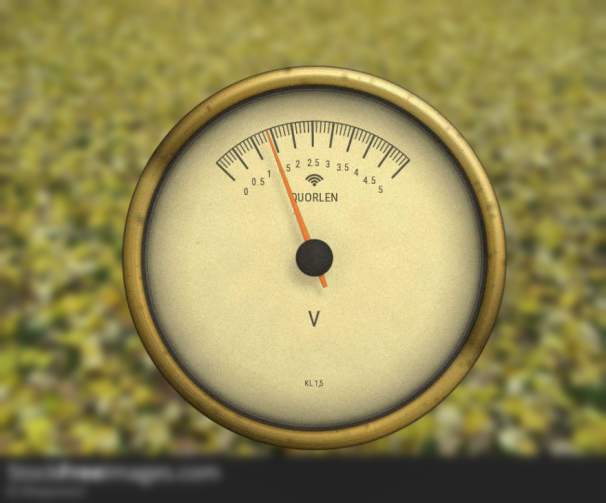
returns 1.4 V
